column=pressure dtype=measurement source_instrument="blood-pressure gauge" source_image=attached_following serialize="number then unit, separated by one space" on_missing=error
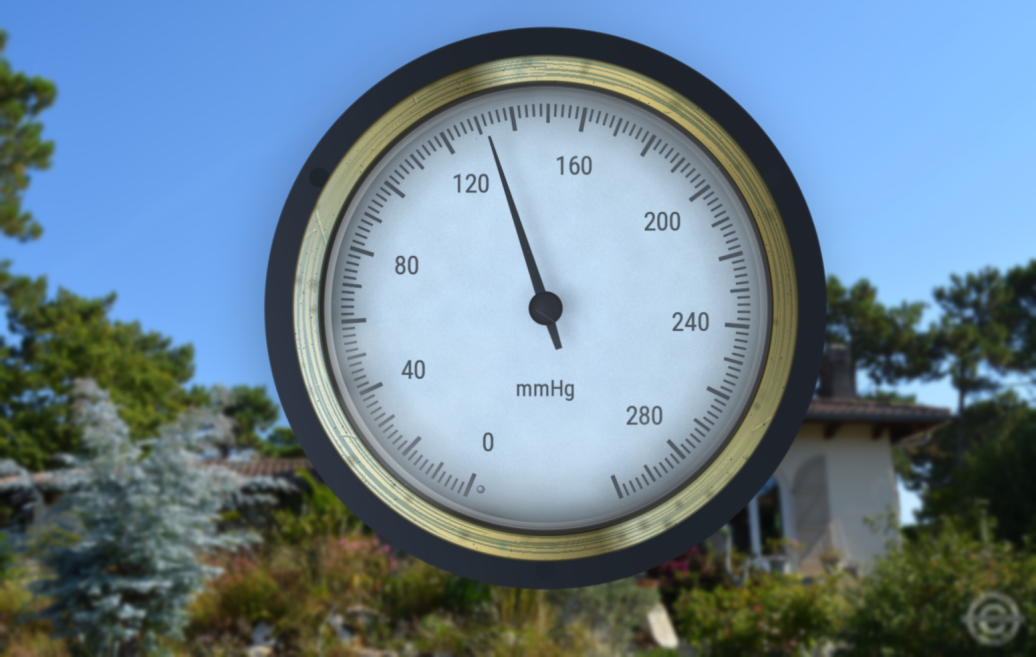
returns 132 mmHg
